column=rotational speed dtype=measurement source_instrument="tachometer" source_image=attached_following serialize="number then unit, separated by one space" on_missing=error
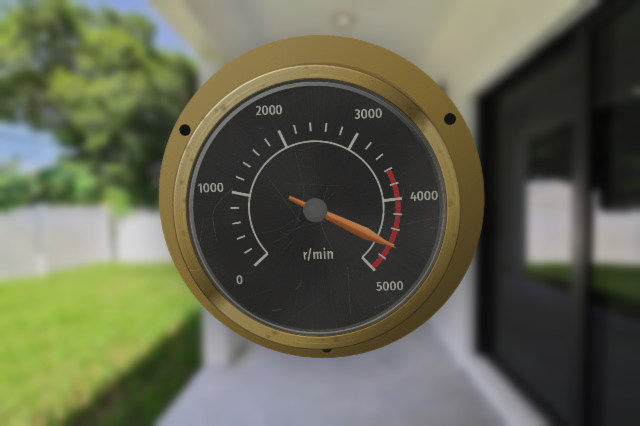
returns 4600 rpm
